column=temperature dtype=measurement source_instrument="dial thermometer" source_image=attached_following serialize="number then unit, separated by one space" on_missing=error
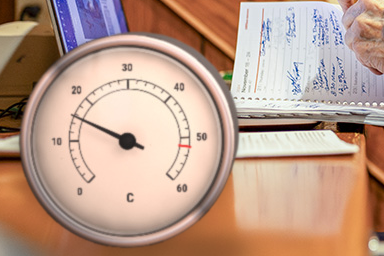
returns 16 °C
